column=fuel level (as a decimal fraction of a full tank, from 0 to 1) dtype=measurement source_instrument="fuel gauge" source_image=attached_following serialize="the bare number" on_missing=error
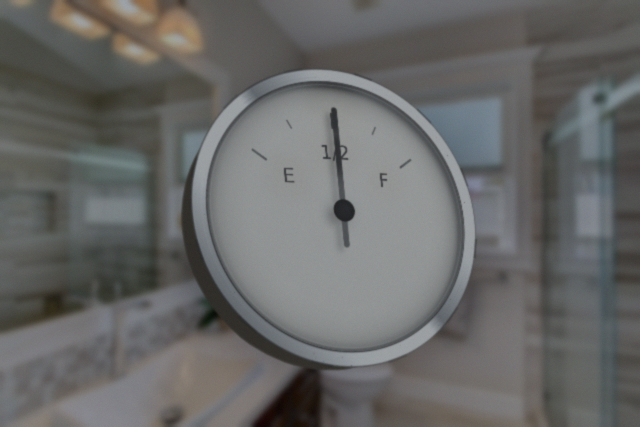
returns 0.5
